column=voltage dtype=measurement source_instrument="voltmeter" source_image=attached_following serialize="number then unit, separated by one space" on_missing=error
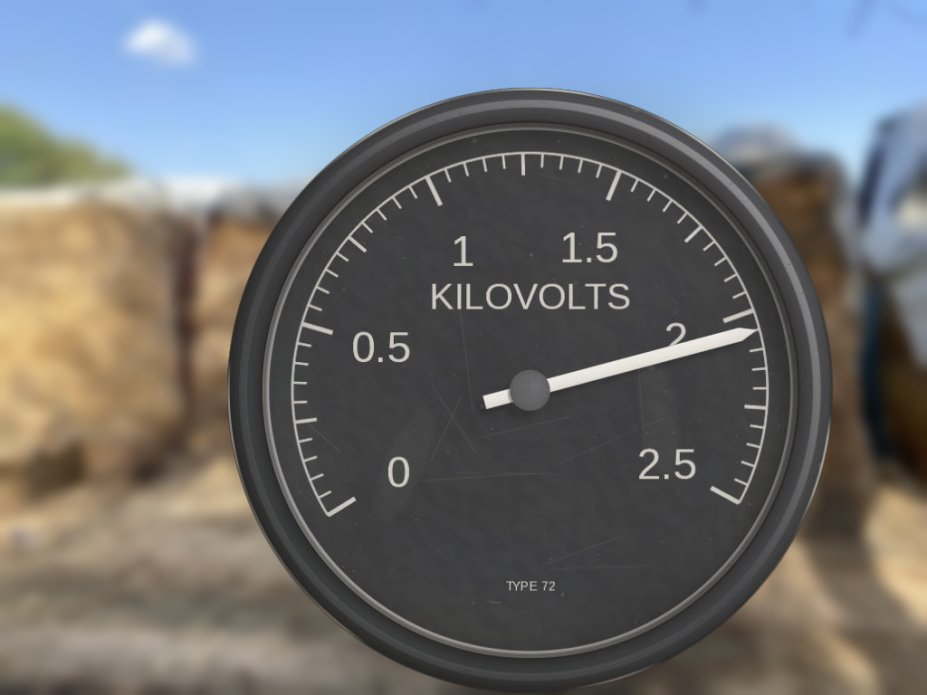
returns 2.05 kV
